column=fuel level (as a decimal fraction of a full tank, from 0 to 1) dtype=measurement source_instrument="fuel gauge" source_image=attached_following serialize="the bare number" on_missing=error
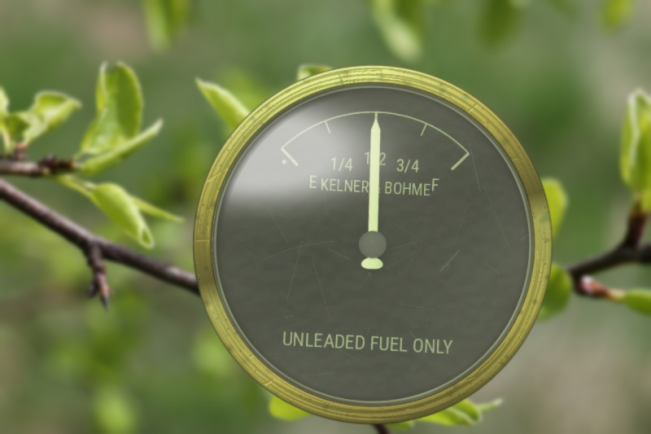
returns 0.5
